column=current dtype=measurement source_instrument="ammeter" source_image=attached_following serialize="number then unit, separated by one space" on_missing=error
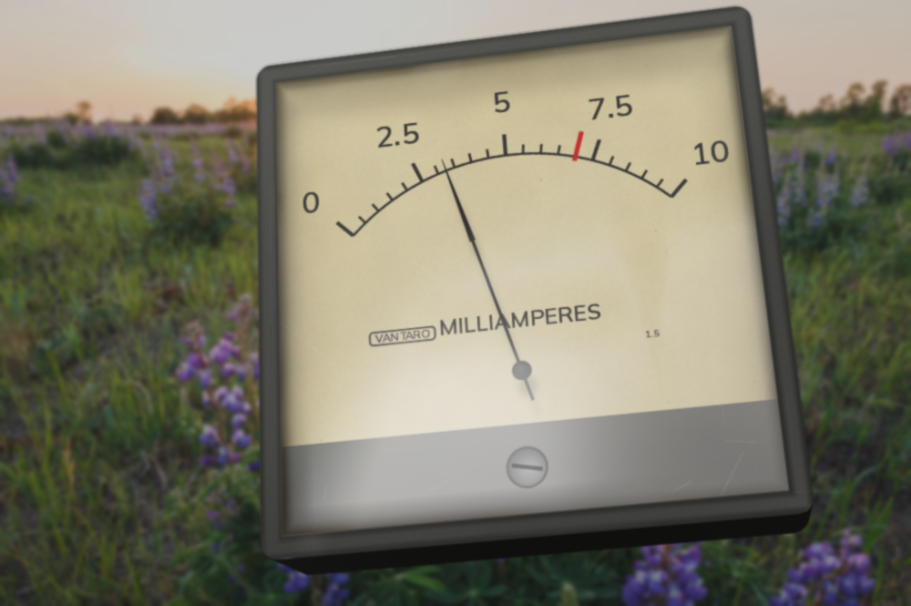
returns 3.25 mA
